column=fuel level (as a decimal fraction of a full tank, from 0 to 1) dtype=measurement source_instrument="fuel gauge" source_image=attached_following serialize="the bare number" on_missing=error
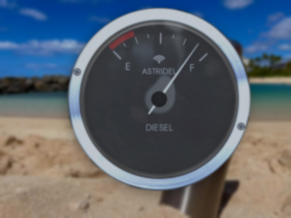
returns 0.875
